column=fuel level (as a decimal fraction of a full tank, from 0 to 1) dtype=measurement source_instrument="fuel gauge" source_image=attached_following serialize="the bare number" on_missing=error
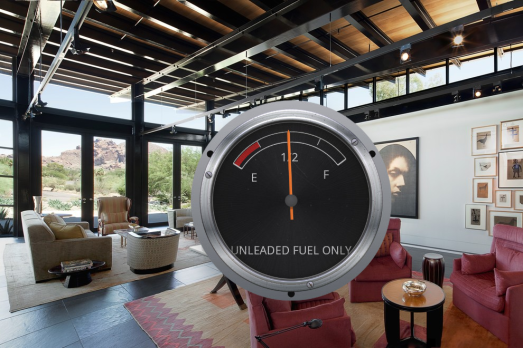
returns 0.5
